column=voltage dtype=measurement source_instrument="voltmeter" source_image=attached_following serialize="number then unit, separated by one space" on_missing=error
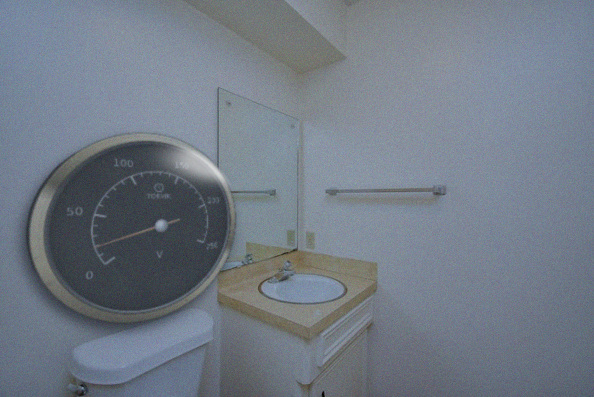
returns 20 V
